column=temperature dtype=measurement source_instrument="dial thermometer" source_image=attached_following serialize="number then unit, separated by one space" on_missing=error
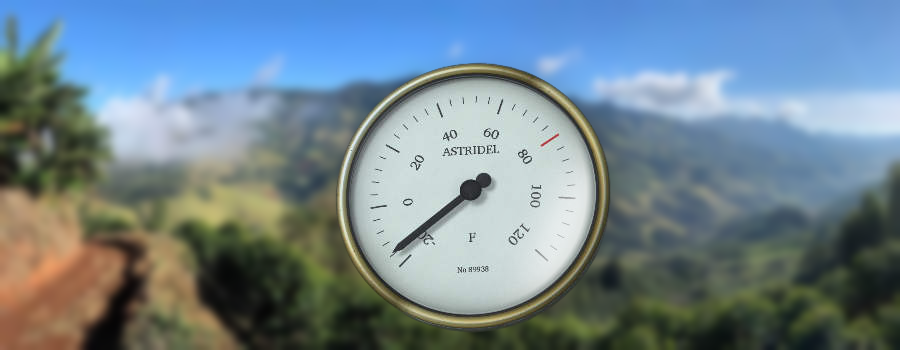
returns -16 °F
